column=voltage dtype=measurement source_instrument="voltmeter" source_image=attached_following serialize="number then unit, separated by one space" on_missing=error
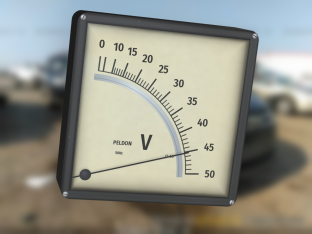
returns 45 V
